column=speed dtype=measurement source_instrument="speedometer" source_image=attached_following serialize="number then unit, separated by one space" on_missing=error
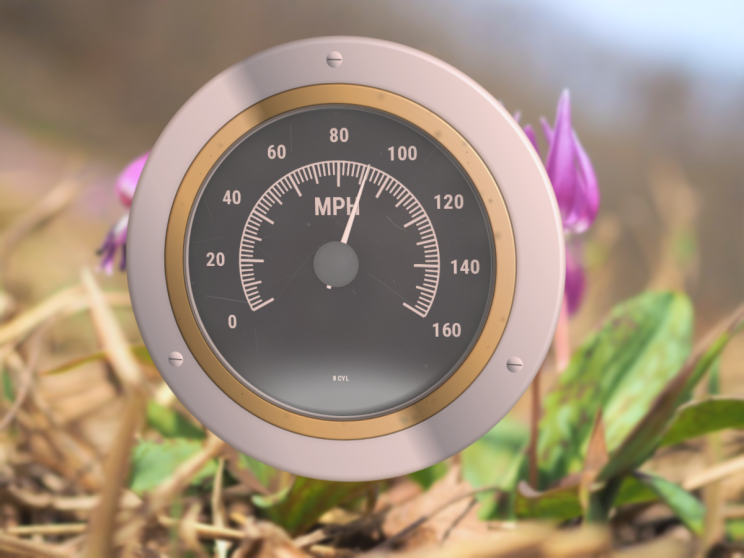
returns 92 mph
